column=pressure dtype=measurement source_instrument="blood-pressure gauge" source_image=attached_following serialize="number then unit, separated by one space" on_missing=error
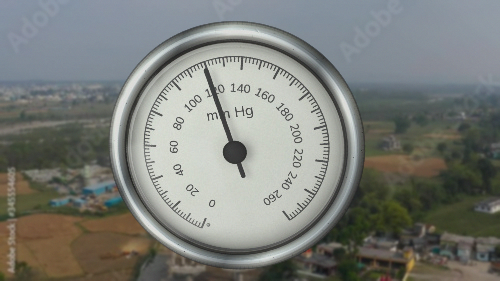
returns 120 mmHg
